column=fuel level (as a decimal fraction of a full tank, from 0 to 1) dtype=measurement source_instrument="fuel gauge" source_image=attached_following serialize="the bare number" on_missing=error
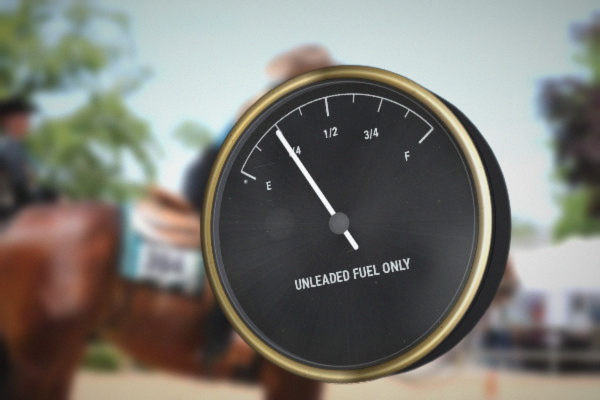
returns 0.25
